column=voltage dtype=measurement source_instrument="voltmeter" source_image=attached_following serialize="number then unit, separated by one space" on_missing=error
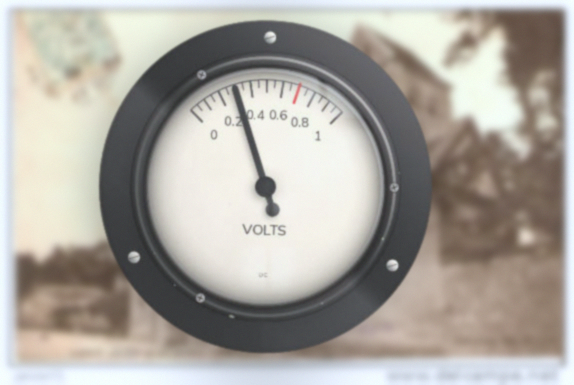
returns 0.3 V
